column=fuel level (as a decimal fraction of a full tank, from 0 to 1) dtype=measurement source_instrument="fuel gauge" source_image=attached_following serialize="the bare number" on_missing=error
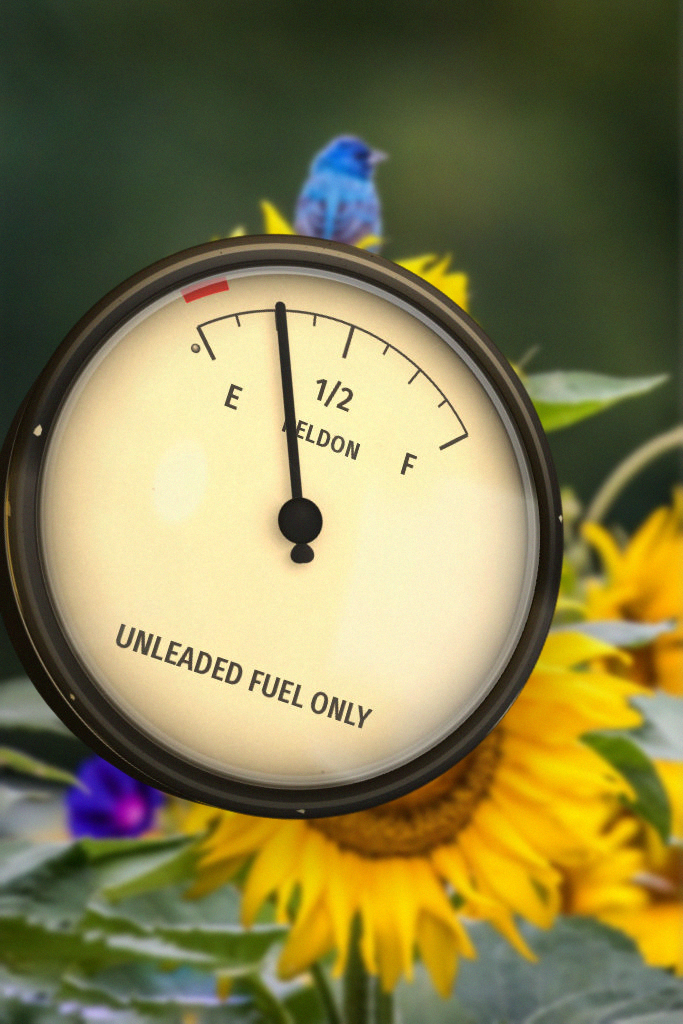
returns 0.25
